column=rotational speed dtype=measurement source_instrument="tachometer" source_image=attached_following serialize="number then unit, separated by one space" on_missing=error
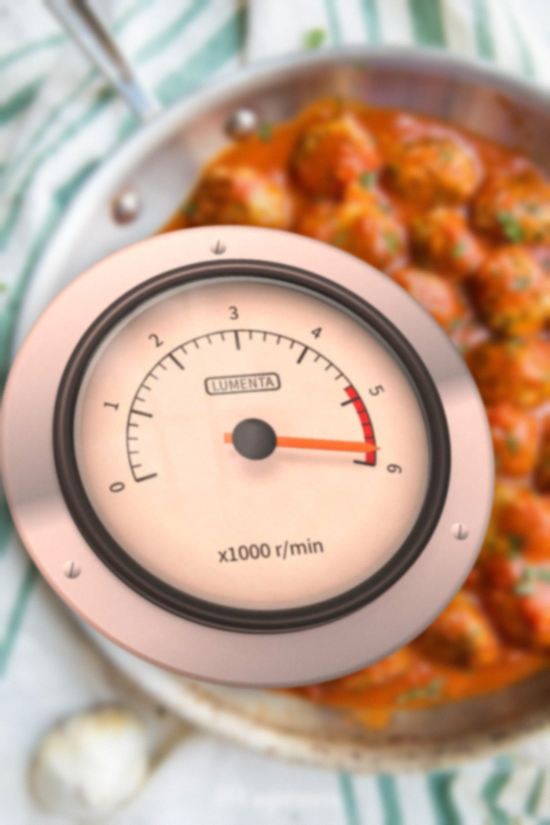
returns 5800 rpm
